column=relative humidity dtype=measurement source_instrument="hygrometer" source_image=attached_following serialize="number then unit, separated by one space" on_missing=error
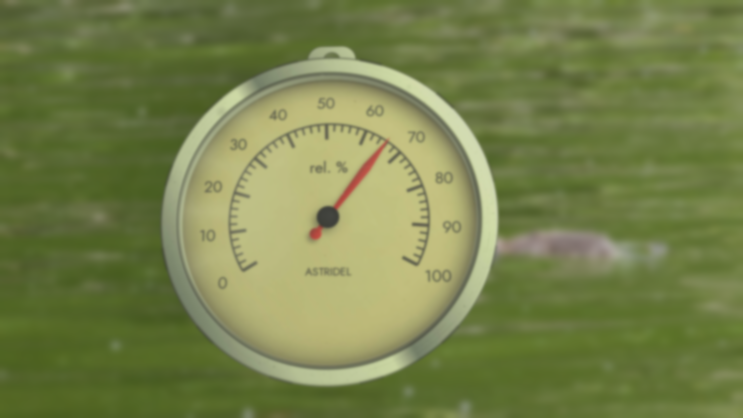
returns 66 %
